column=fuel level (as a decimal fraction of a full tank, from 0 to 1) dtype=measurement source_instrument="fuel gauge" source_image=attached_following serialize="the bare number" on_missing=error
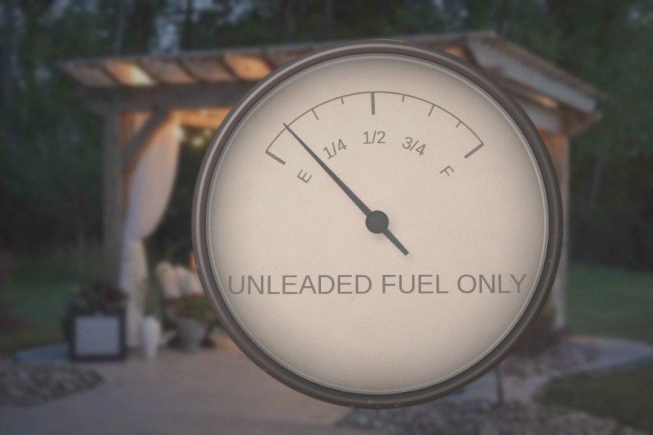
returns 0.125
